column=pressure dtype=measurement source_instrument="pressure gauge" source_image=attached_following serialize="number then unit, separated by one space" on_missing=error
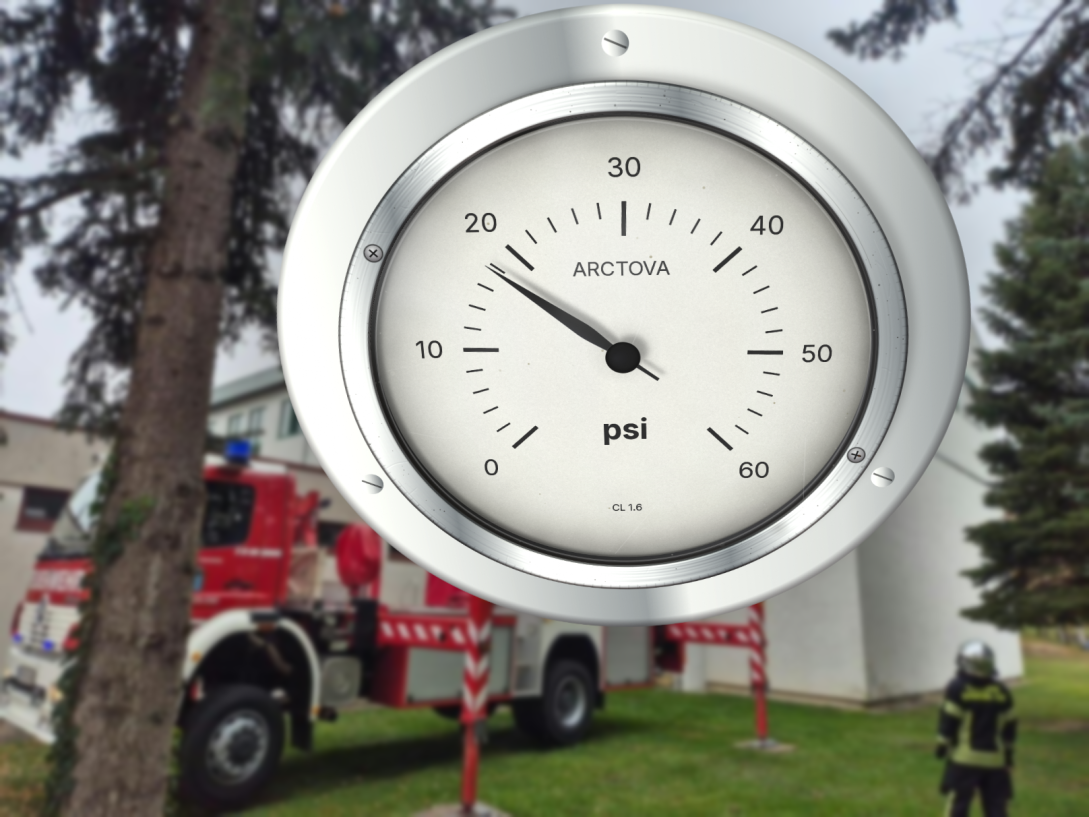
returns 18 psi
